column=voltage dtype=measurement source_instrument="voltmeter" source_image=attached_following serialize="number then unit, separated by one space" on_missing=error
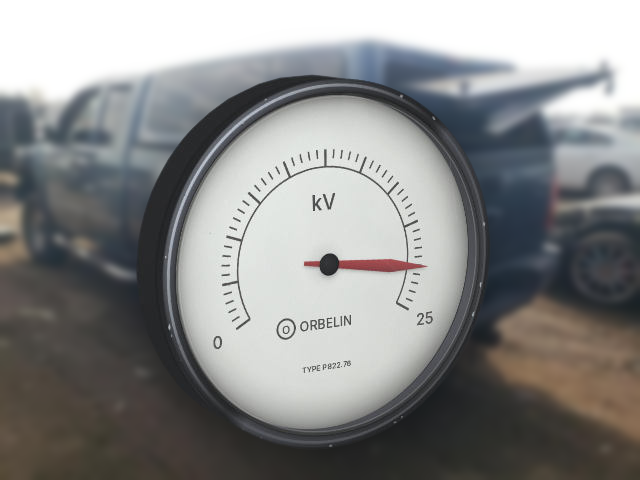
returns 22.5 kV
